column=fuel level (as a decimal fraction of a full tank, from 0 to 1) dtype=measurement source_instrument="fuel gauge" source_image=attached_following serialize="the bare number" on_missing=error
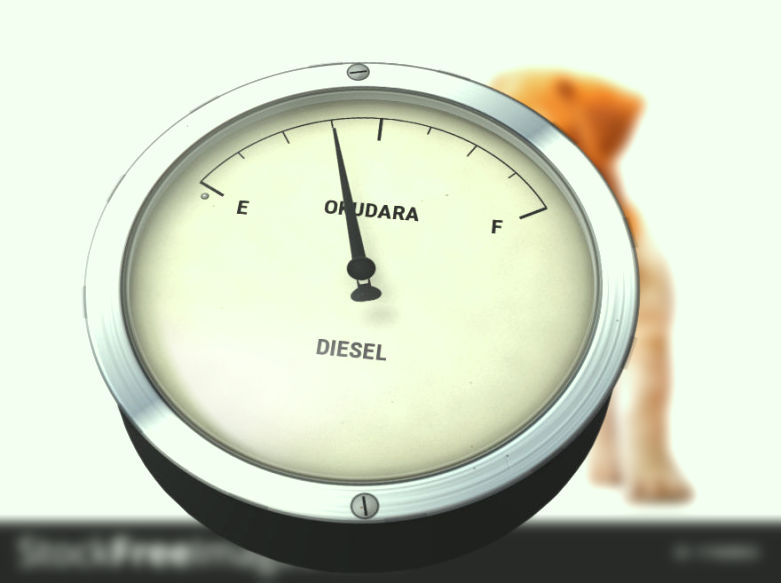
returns 0.375
